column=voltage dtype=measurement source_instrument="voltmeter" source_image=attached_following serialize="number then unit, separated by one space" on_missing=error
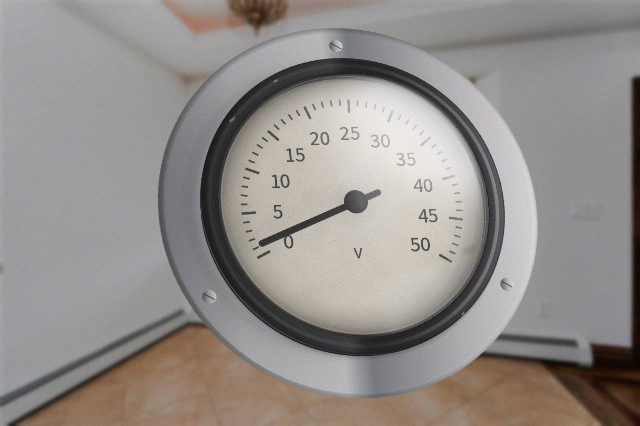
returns 1 V
